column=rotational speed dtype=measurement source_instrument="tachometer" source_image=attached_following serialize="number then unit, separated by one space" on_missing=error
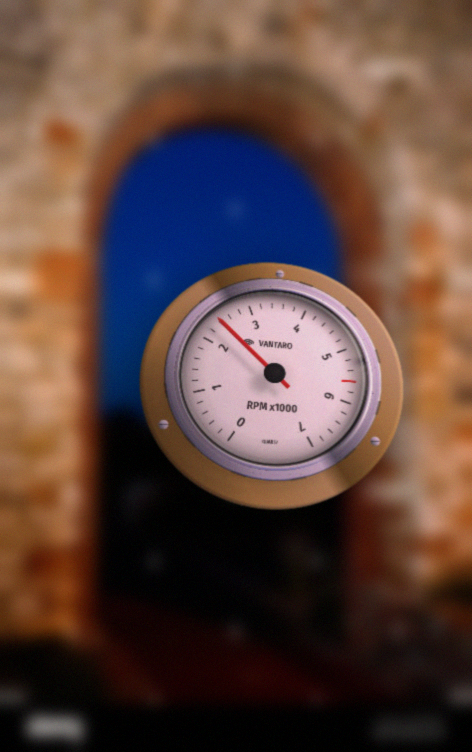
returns 2400 rpm
